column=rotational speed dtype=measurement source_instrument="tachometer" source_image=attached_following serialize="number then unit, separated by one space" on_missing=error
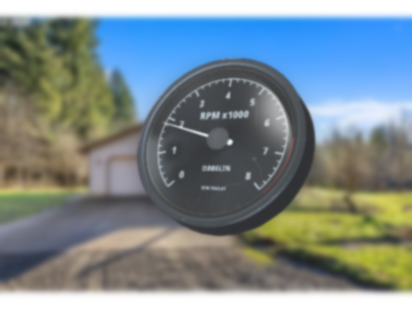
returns 1800 rpm
